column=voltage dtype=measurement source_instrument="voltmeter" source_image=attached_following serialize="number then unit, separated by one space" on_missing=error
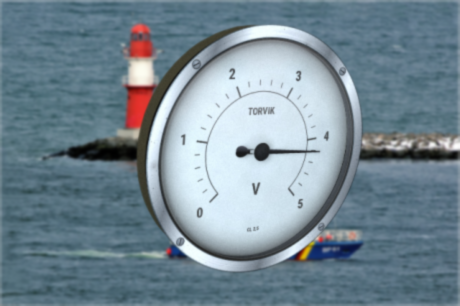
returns 4.2 V
